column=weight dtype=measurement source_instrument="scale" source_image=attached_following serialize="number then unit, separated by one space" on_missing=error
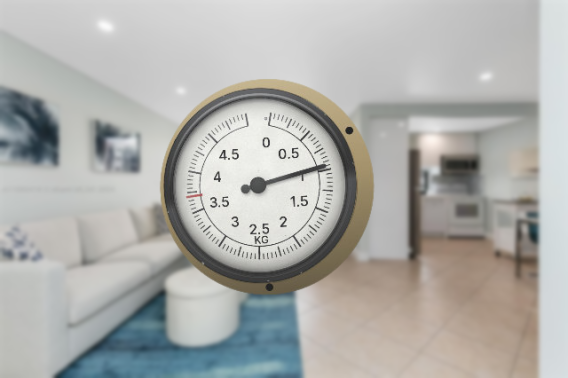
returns 0.95 kg
